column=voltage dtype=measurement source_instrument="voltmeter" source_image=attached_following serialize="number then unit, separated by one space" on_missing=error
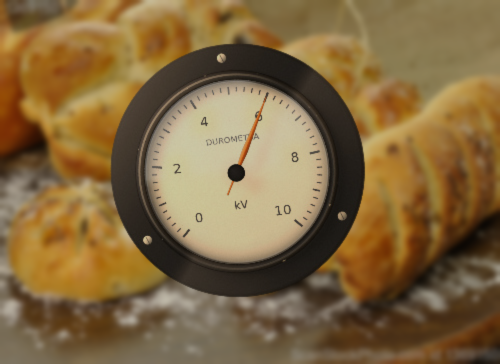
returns 6 kV
